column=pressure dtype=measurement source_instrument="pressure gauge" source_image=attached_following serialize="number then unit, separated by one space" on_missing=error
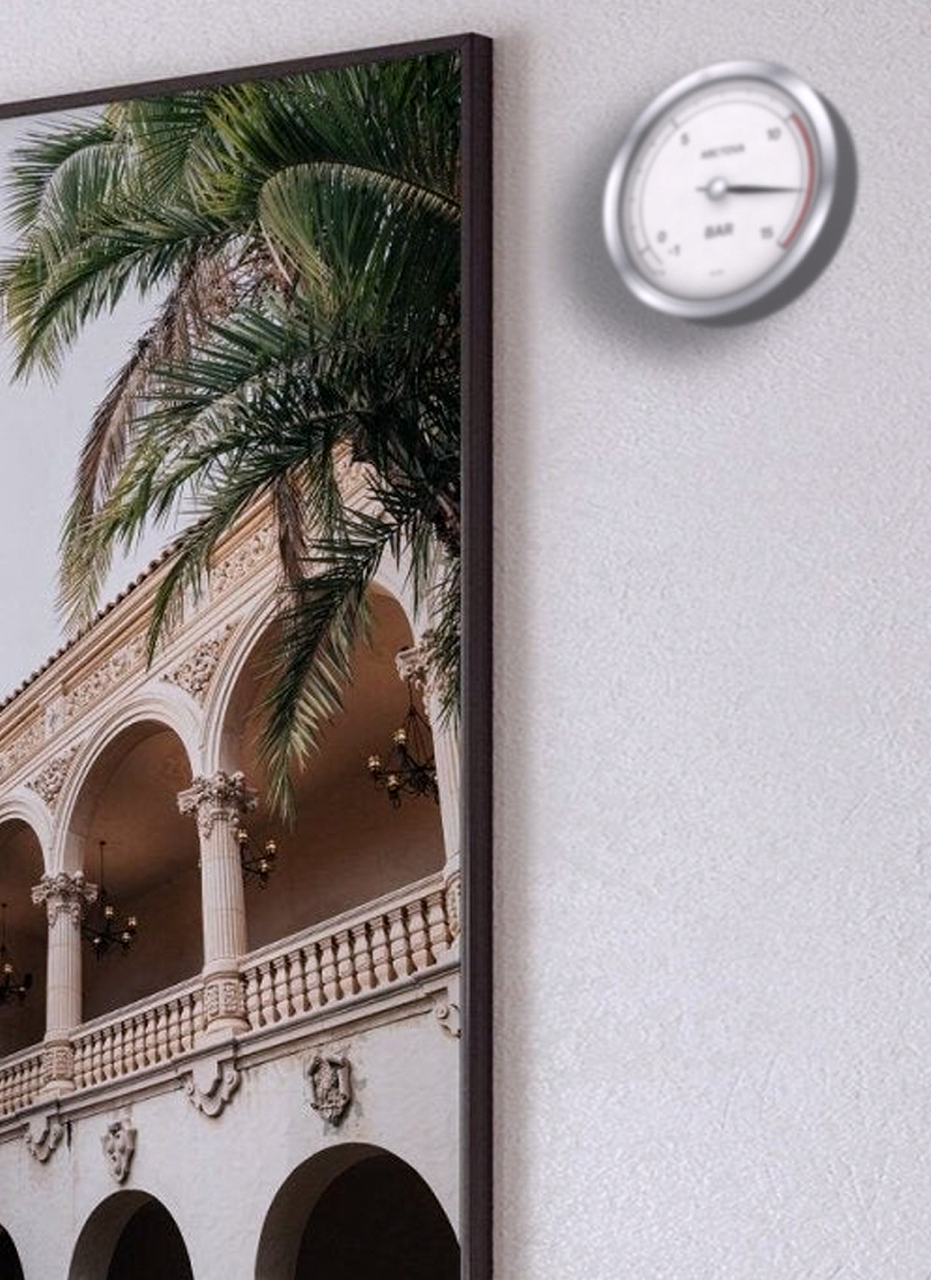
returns 13 bar
